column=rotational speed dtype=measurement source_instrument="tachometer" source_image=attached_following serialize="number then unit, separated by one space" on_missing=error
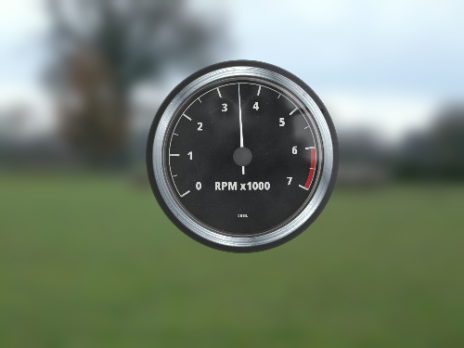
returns 3500 rpm
